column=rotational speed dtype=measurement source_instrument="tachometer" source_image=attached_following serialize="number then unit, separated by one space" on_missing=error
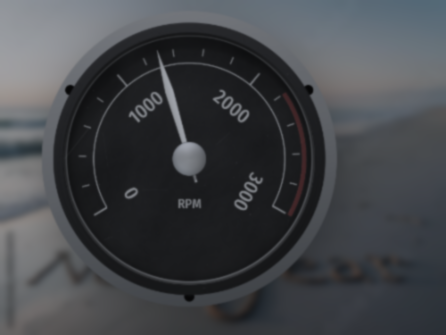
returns 1300 rpm
